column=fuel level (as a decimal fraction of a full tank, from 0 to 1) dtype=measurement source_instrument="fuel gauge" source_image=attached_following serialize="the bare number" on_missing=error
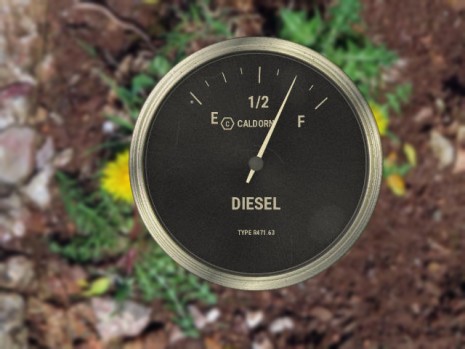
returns 0.75
